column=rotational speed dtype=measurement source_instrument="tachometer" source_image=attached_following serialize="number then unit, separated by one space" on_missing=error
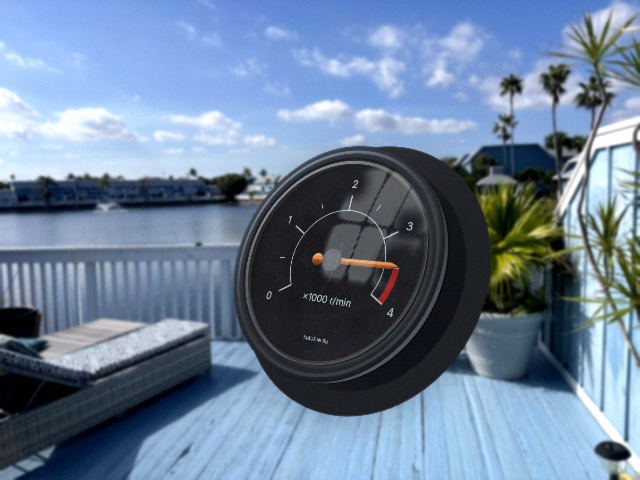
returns 3500 rpm
